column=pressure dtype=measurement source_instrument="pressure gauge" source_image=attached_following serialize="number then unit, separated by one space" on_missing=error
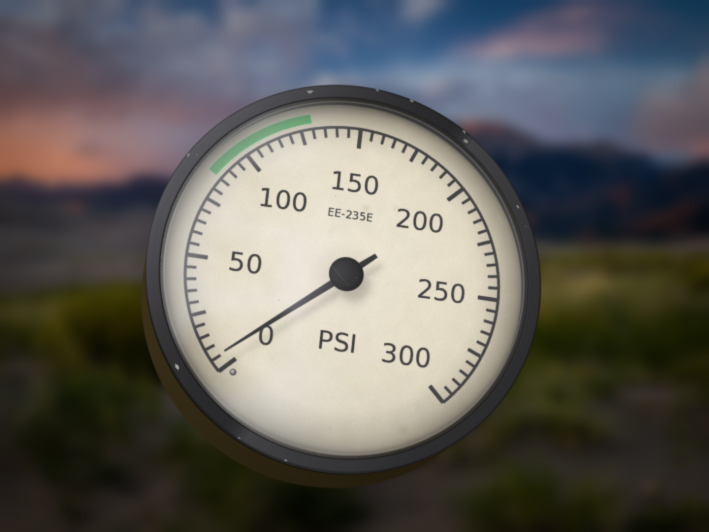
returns 5 psi
